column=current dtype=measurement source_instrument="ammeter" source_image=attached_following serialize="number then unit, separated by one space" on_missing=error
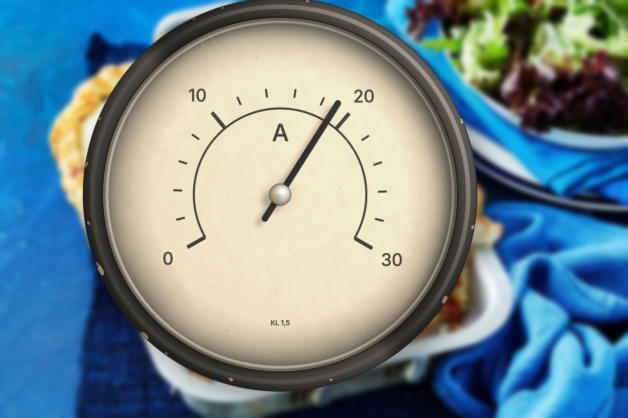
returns 19 A
